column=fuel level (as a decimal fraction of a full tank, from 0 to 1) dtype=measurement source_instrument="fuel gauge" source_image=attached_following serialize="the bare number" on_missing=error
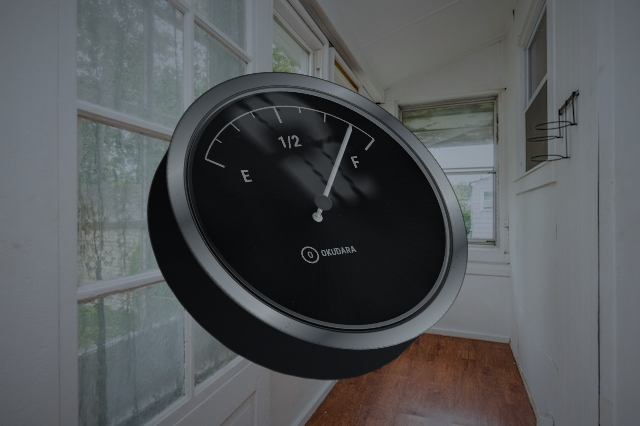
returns 0.875
